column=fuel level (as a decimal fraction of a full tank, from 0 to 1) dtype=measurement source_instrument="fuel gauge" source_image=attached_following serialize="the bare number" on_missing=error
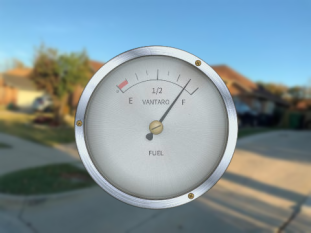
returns 0.875
